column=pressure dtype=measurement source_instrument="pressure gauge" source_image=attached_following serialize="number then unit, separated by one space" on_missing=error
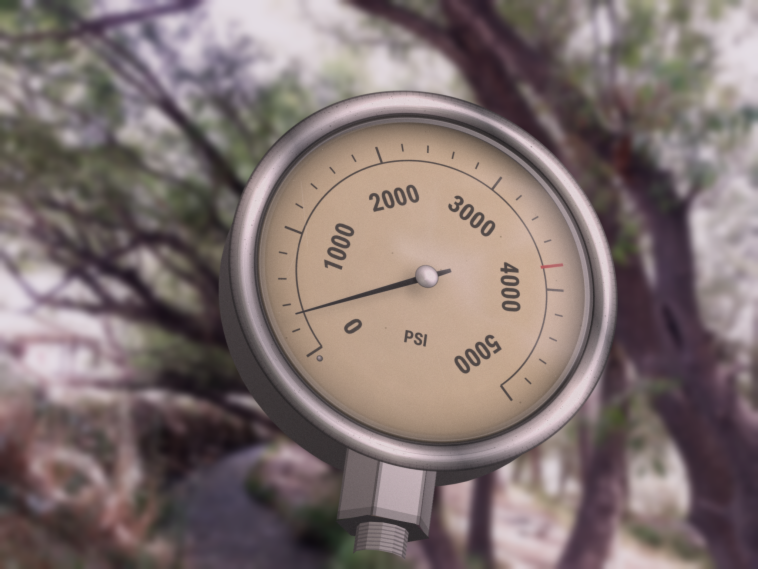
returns 300 psi
